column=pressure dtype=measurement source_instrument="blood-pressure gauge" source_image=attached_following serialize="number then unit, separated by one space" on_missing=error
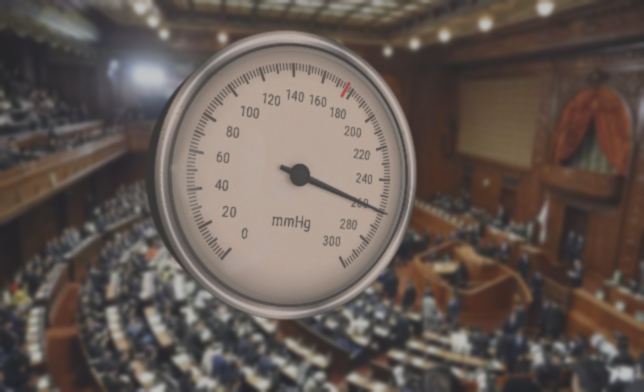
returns 260 mmHg
